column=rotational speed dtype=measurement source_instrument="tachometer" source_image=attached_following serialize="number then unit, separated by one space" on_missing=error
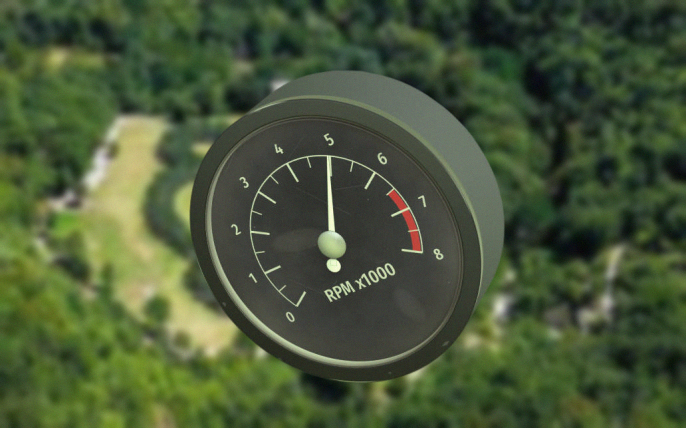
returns 5000 rpm
